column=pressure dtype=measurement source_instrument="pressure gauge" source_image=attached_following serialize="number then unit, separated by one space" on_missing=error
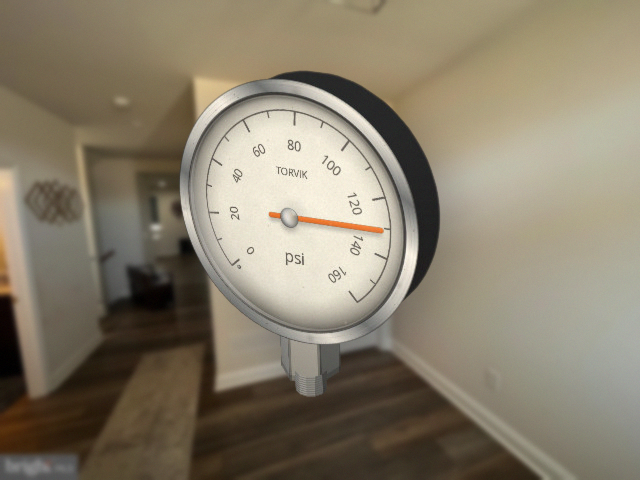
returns 130 psi
